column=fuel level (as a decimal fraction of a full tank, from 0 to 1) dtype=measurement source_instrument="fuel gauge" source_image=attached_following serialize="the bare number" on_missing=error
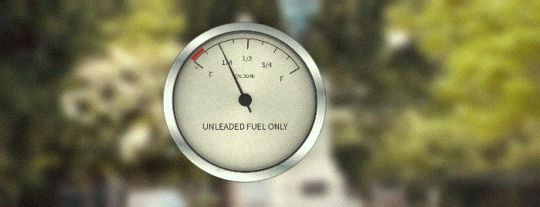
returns 0.25
